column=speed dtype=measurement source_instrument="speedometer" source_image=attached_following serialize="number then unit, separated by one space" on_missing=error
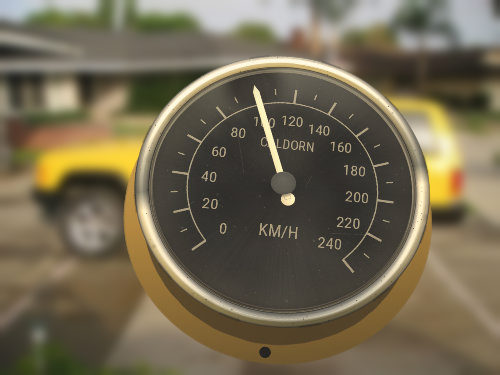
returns 100 km/h
